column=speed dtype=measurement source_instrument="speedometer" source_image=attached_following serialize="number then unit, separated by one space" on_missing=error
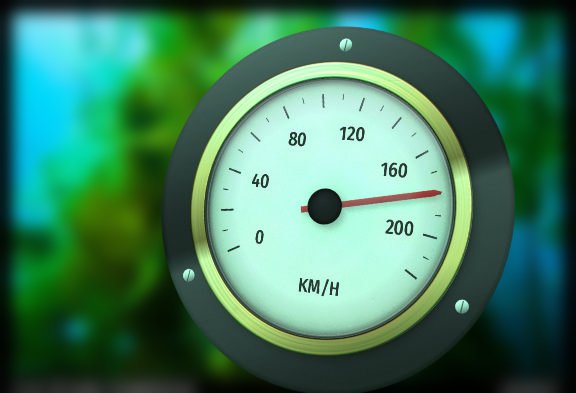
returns 180 km/h
